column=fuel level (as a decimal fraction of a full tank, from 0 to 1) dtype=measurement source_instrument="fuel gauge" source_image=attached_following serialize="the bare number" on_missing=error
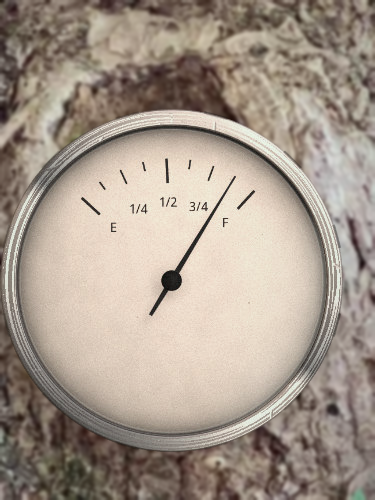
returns 0.875
